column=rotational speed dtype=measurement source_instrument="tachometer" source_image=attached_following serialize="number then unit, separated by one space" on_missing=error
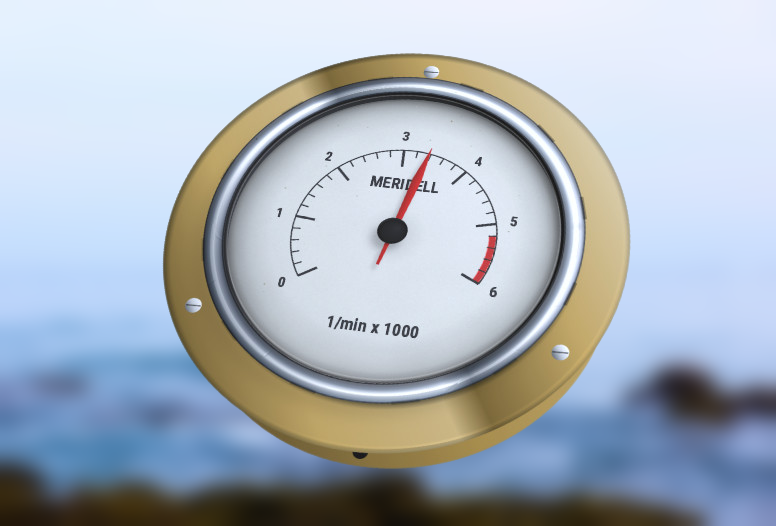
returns 3400 rpm
